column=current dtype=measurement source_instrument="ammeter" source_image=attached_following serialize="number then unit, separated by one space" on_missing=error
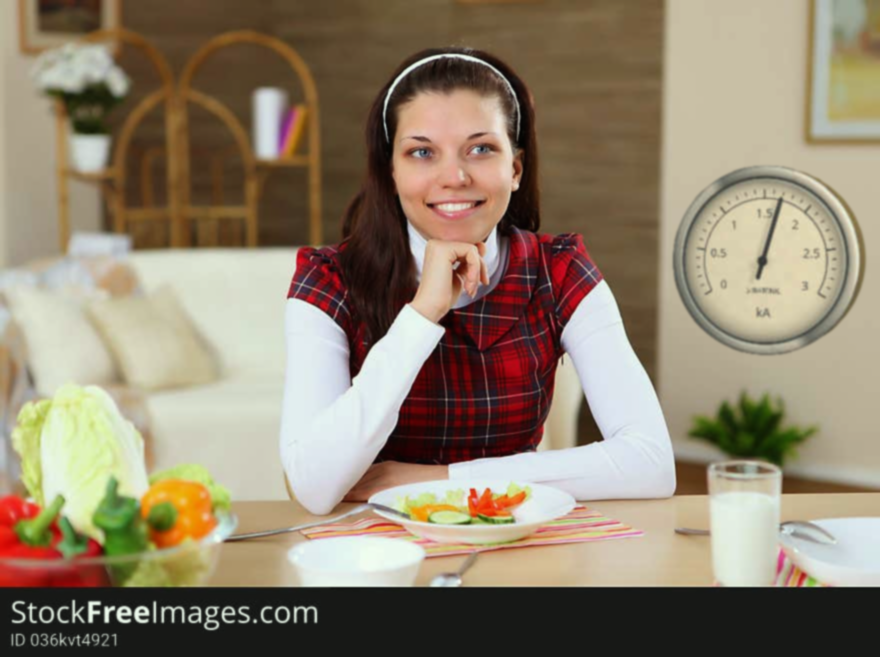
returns 1.7 kA
